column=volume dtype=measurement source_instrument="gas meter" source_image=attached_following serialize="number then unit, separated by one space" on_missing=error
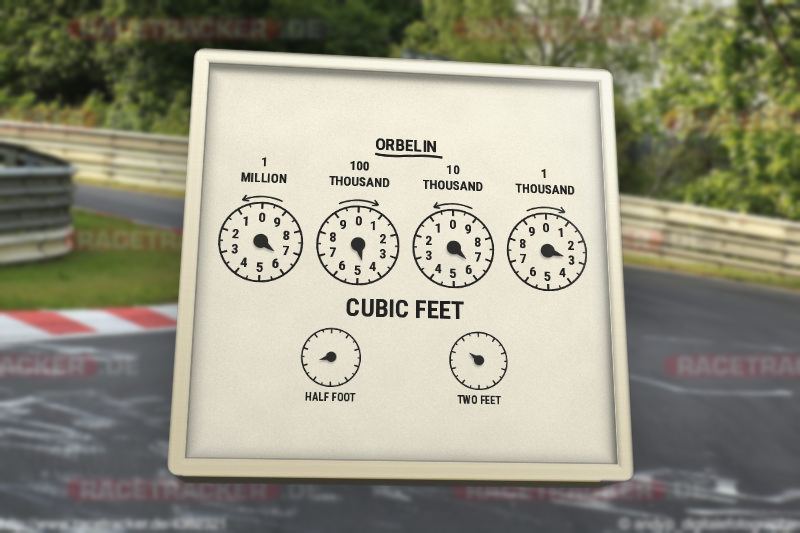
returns 646300 ft³
